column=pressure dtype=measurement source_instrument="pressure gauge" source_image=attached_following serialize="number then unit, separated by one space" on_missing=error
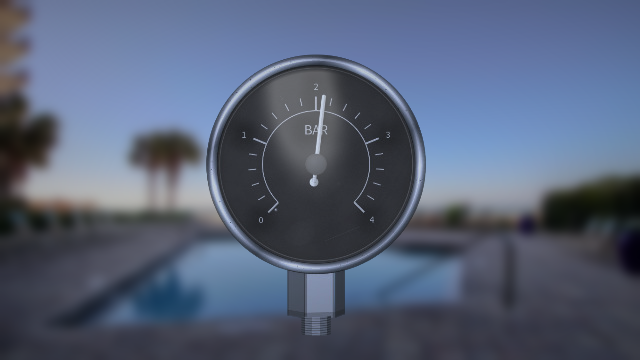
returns 2.1 bar
